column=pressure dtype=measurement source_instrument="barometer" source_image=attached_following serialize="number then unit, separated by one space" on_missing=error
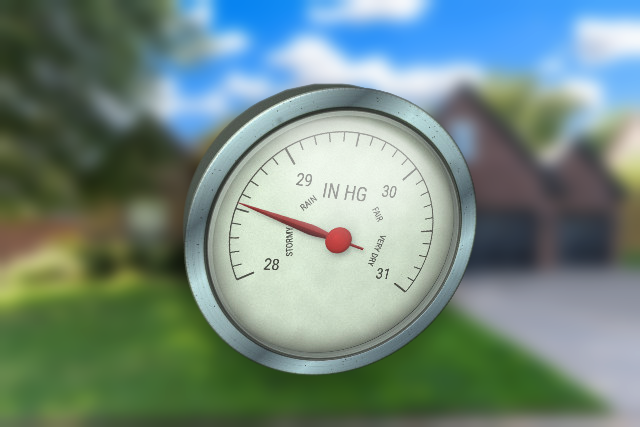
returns 28.55 inHg
